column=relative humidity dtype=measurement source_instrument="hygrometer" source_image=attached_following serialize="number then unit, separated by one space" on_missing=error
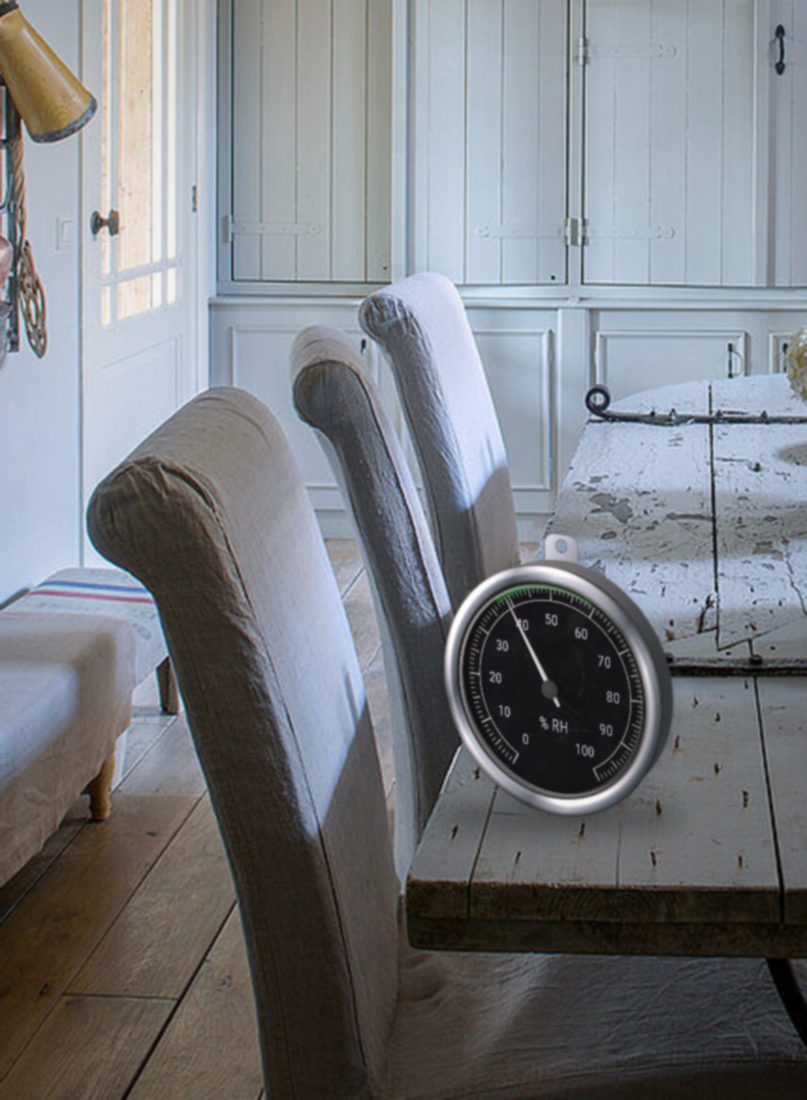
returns 40 %
